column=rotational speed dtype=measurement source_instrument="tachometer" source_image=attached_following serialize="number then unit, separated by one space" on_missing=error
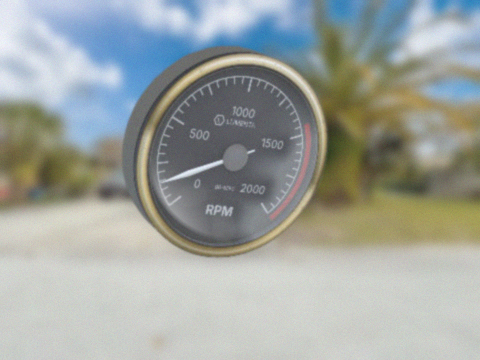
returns 150 rpm
